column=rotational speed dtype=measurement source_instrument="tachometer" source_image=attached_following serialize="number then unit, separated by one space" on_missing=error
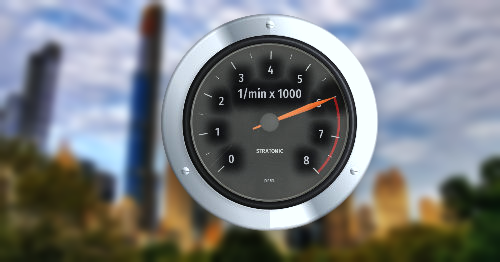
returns 6000 rpm
